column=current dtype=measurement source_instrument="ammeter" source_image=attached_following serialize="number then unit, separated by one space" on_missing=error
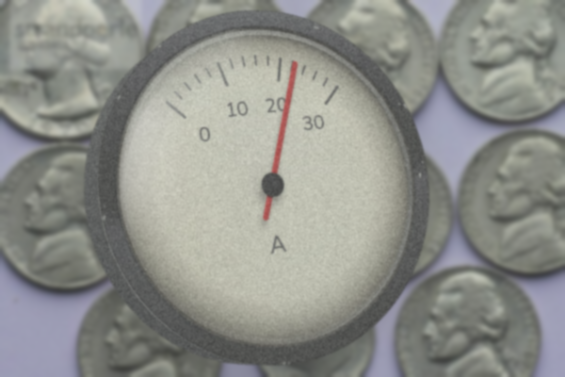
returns 22 A
